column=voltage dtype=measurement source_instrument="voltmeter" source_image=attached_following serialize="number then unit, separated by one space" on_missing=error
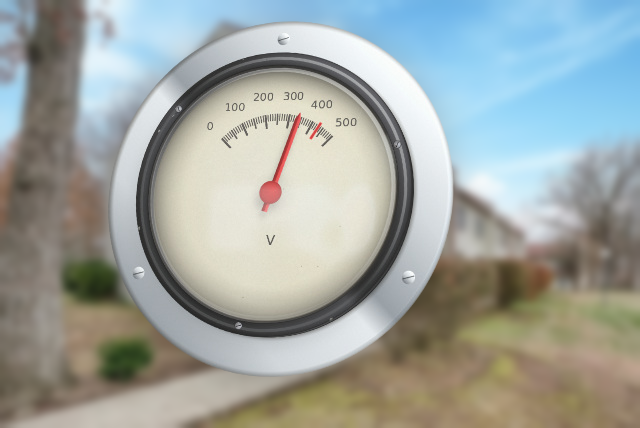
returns 350 V
